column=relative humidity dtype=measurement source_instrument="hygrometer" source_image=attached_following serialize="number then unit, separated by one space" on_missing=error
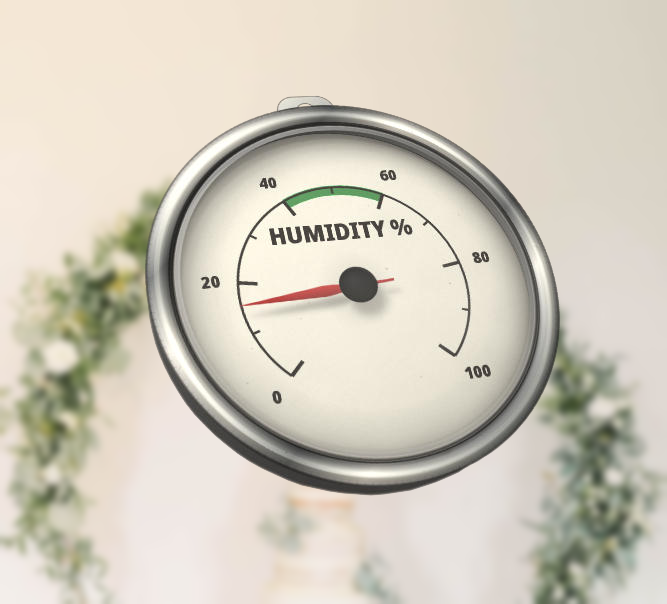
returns 15 %
